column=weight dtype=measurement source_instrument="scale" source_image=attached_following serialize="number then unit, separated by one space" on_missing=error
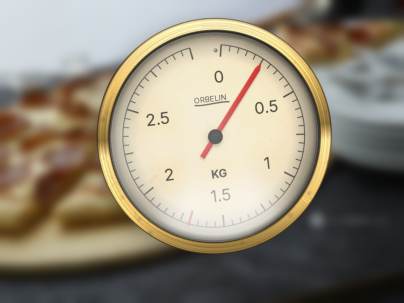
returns 0.25 kg
